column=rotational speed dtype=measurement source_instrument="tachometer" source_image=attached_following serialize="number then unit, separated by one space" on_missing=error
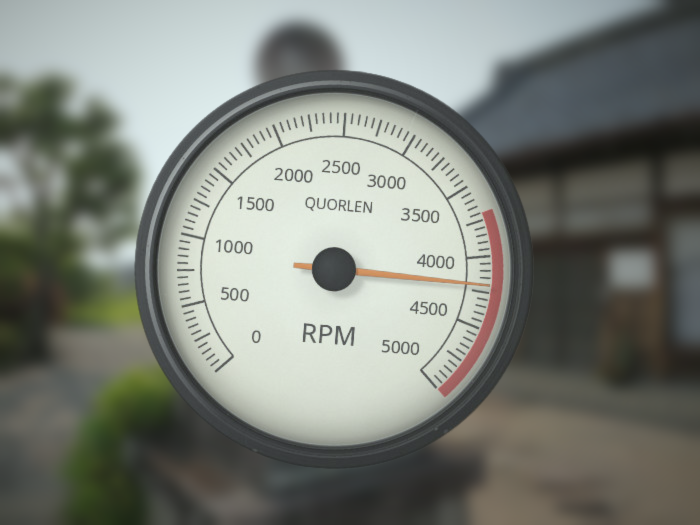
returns 4200 rpm
